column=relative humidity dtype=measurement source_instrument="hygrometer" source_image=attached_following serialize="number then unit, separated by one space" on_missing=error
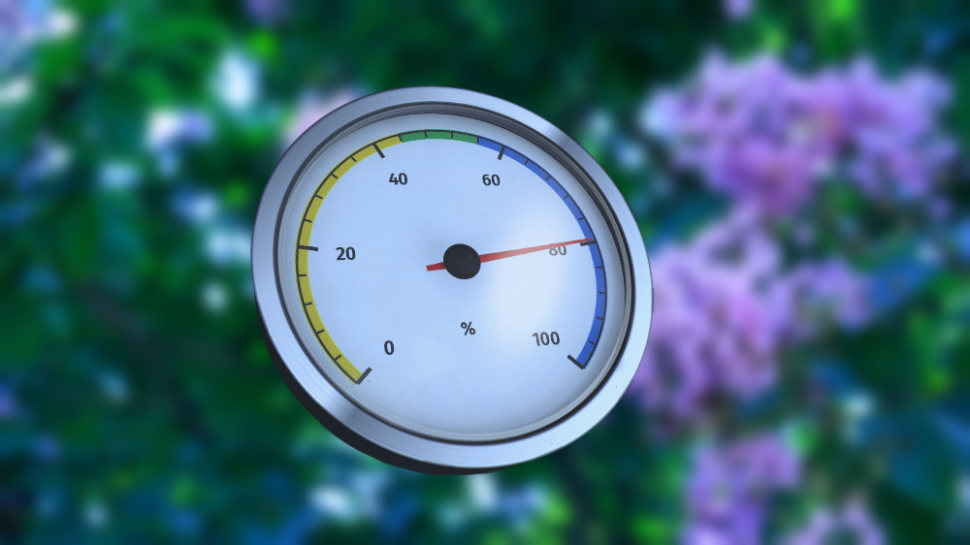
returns 80 %
